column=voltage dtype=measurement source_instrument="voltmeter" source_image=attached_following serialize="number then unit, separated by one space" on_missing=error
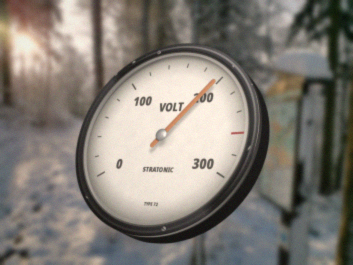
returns 200 V
